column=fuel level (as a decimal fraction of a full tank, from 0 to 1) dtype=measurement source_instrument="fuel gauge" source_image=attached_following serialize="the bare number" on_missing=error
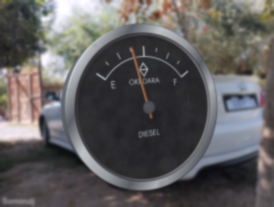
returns 0.375
